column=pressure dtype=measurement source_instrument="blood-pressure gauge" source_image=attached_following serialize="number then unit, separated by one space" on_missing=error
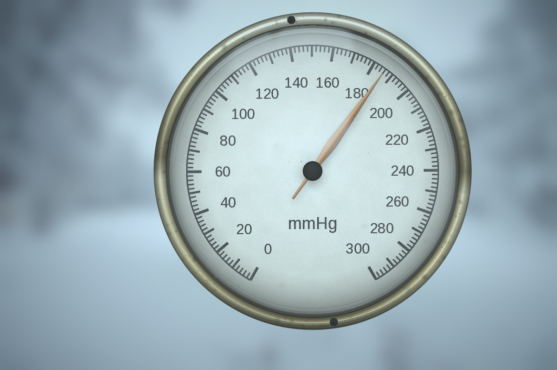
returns 186 mmHg
